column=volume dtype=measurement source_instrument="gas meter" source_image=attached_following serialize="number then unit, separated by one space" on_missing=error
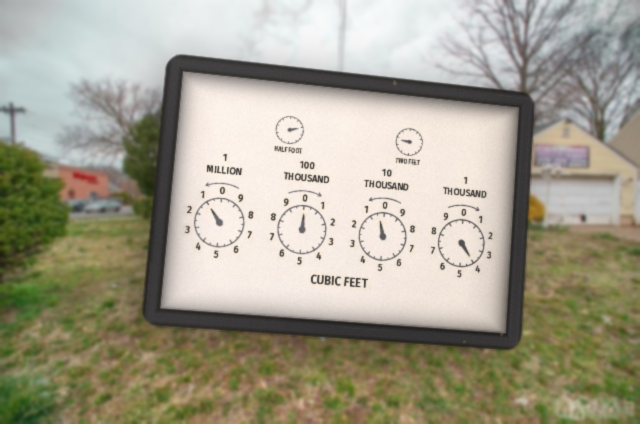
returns 100400 ft³
